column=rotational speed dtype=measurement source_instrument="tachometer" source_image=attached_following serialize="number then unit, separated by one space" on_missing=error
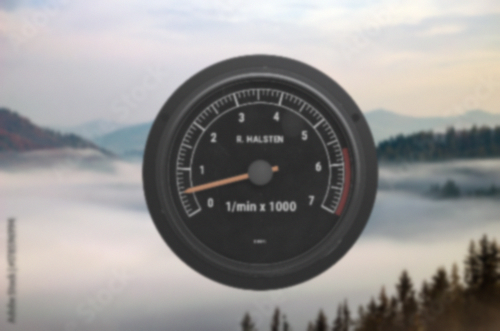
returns 500 rpm
